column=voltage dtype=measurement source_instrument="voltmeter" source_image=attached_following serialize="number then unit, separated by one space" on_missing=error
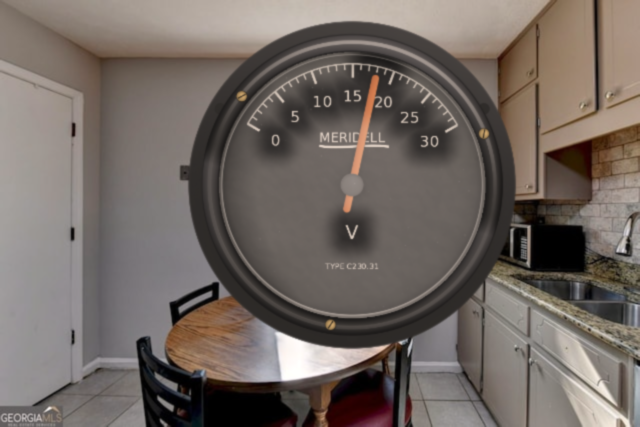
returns 18 V
